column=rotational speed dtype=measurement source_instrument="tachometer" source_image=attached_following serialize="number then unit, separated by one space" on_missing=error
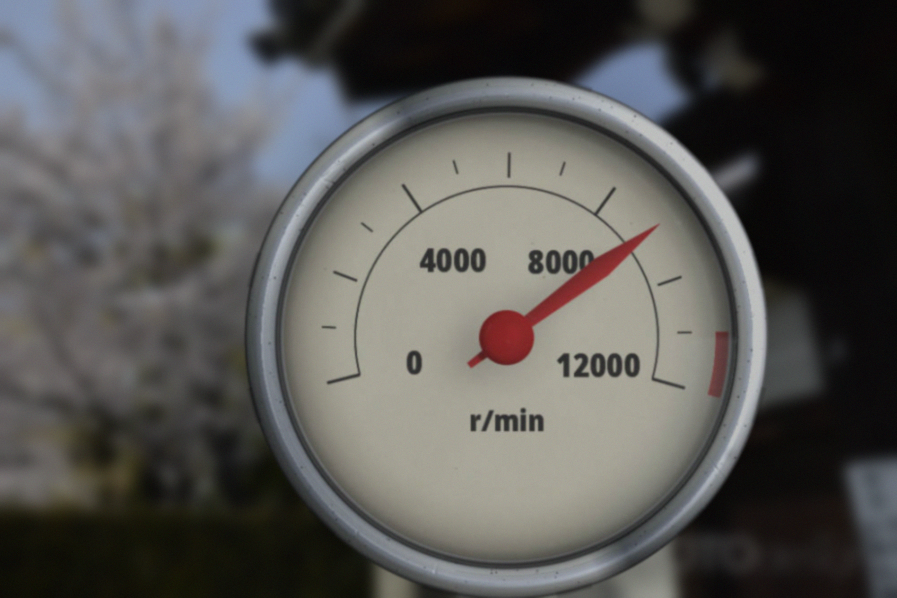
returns 9000 rpm
